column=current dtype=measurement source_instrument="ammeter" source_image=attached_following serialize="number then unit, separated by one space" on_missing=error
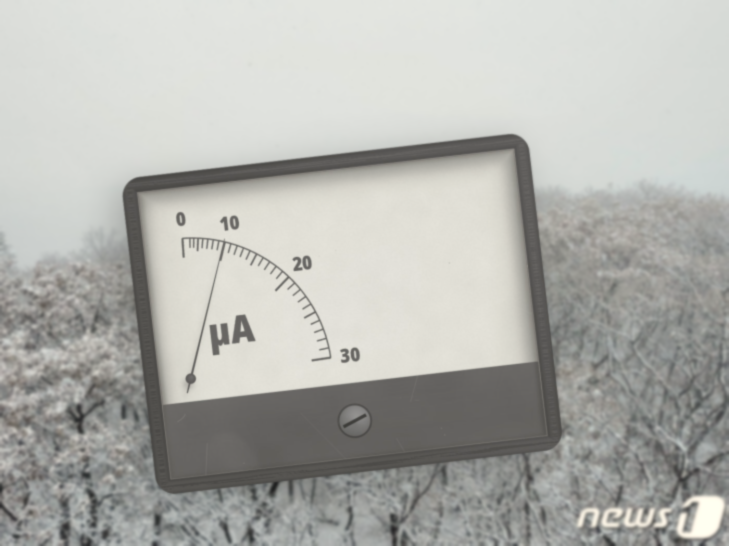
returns 10 µA
